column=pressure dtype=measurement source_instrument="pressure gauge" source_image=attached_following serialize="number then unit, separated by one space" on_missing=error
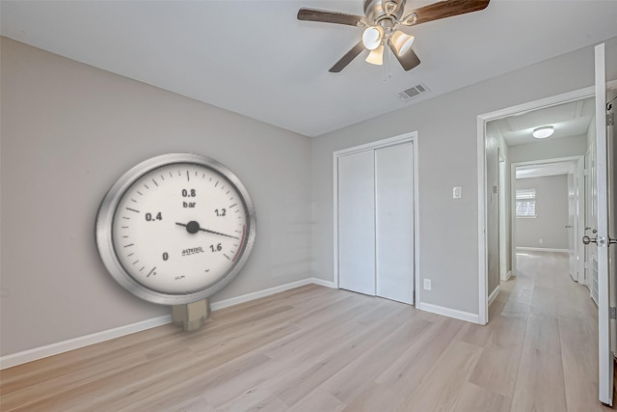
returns 1.45 bar
